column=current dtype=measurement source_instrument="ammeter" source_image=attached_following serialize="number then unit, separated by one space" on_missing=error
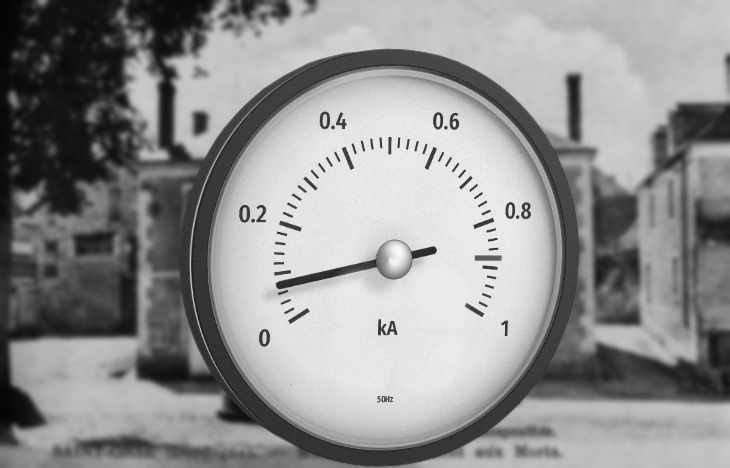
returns 0.08 kA
